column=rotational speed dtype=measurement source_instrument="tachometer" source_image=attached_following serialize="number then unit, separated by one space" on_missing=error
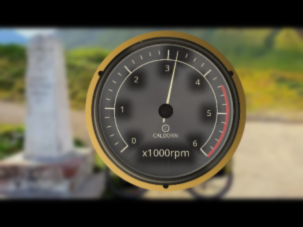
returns 3200 rpm
